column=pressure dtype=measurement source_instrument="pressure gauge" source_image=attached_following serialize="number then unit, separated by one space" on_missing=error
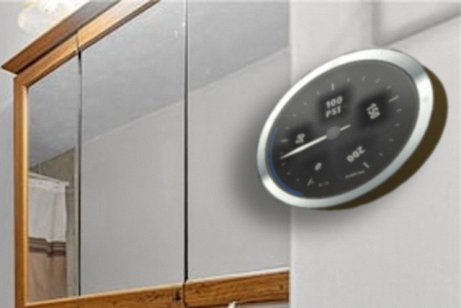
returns 35 psi
